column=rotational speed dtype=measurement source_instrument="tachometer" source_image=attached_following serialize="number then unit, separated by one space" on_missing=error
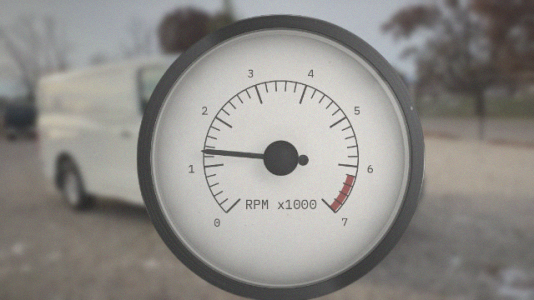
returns 1300 rpm
